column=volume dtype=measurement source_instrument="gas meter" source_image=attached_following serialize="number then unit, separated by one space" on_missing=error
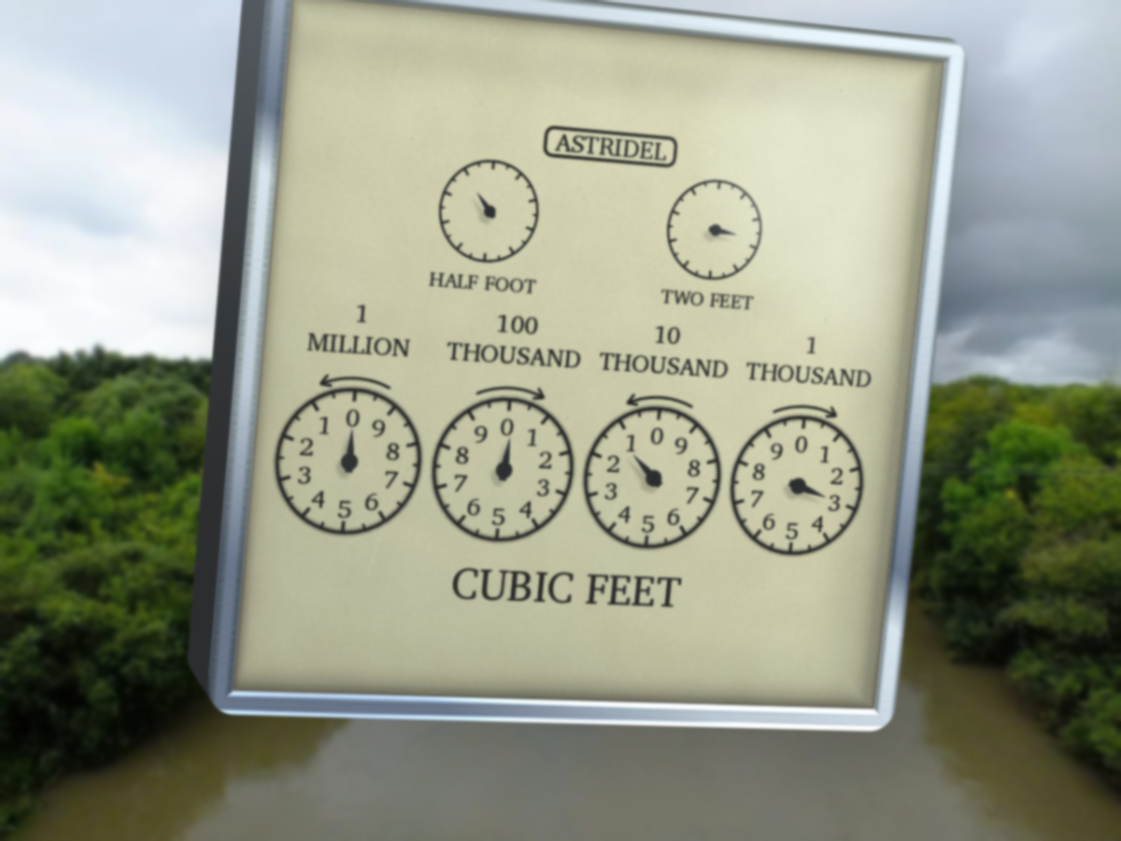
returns 1300 ft³
